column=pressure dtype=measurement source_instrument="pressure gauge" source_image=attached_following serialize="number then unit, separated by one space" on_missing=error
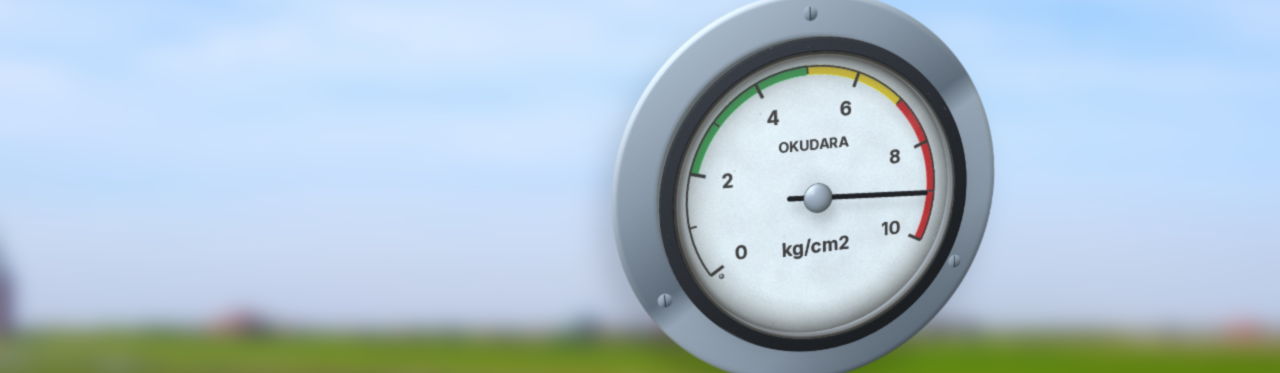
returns 9 kg/cm²
